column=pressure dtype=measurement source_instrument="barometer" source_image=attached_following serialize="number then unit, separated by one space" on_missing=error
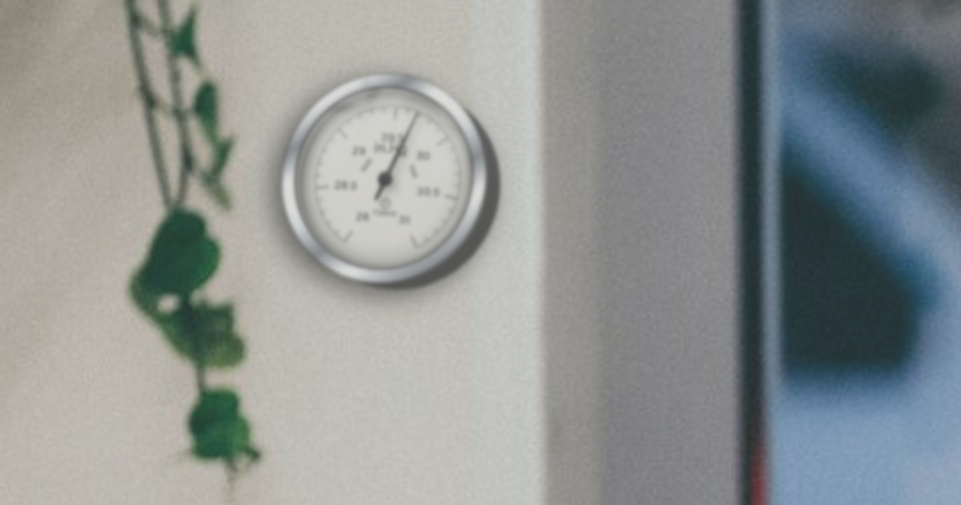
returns 29.7 inHg
